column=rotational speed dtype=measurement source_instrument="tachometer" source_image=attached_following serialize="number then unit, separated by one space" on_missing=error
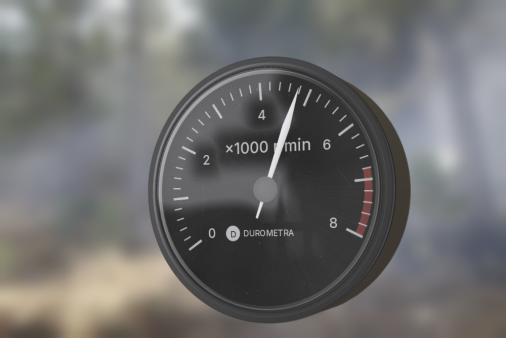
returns 4800 rpm
